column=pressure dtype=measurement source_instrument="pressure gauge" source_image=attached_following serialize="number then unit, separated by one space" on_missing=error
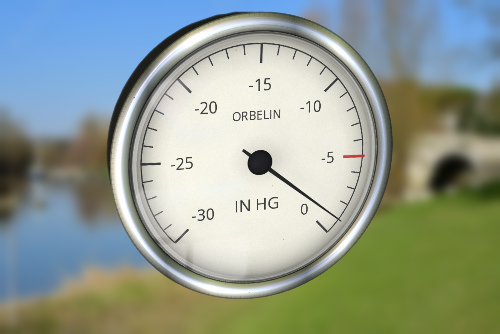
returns -1 inHg
